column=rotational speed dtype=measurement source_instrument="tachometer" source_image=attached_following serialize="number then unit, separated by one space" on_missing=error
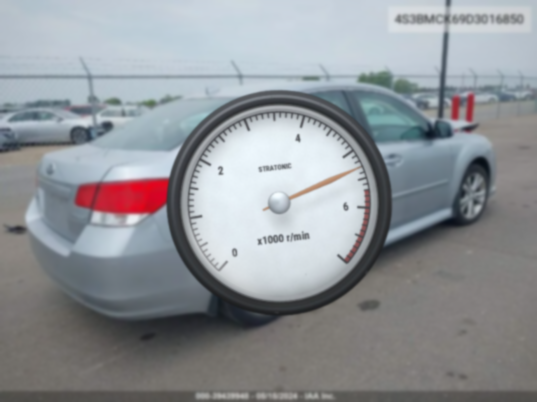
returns 5300 rpm
